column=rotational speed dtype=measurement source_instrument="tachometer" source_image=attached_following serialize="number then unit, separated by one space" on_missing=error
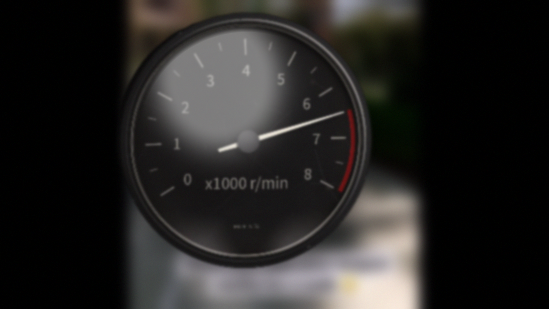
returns 6500 rpm
